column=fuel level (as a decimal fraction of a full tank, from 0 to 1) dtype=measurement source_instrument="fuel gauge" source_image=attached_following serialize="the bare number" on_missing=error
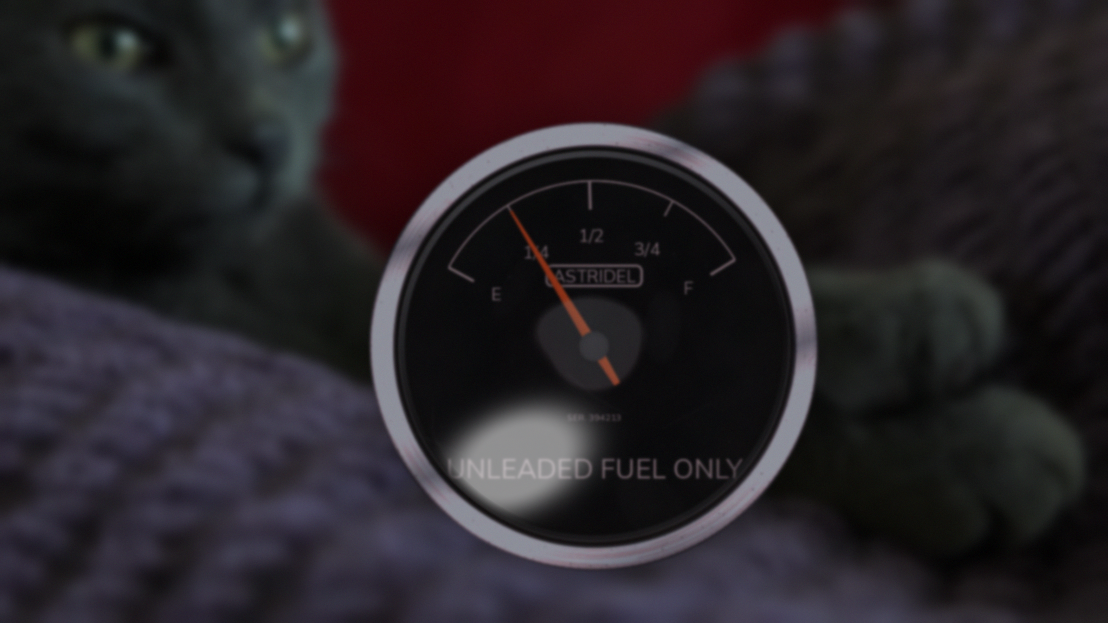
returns 0.25
